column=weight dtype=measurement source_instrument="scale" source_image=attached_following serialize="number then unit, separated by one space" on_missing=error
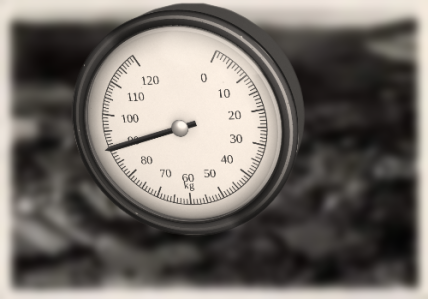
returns 90 kg
